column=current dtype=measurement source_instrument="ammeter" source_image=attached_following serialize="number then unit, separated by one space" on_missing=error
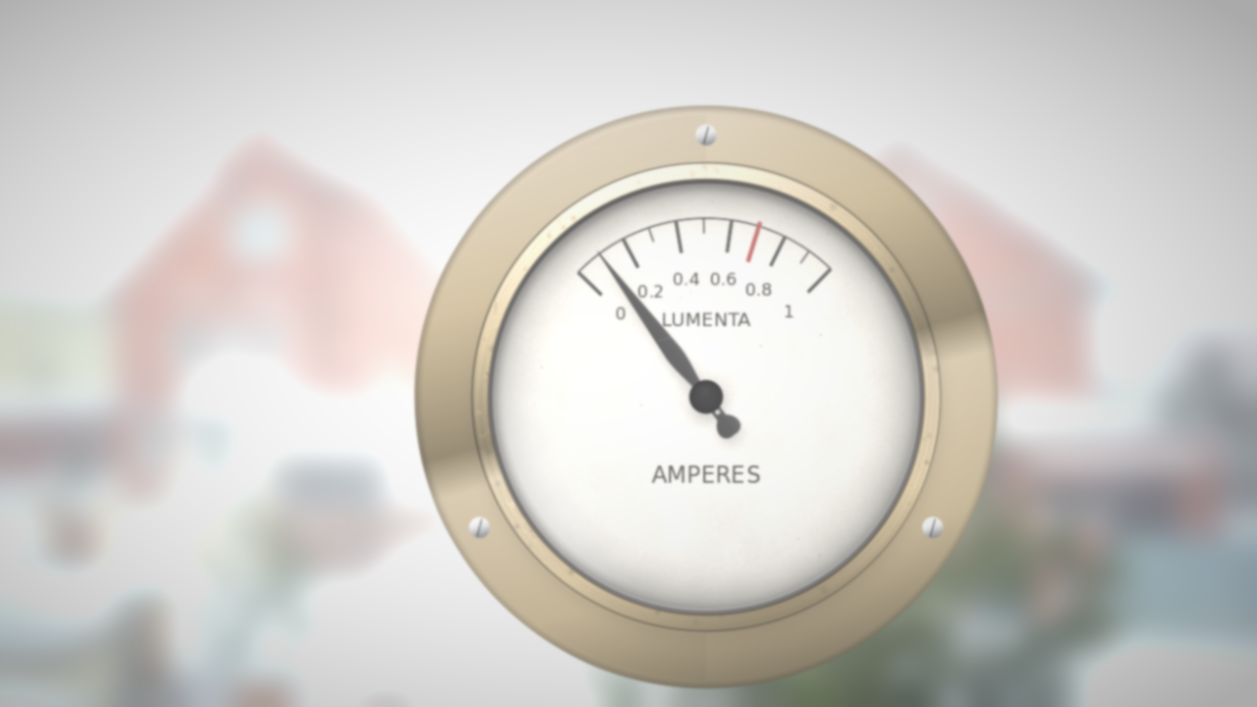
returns 0.1 A
